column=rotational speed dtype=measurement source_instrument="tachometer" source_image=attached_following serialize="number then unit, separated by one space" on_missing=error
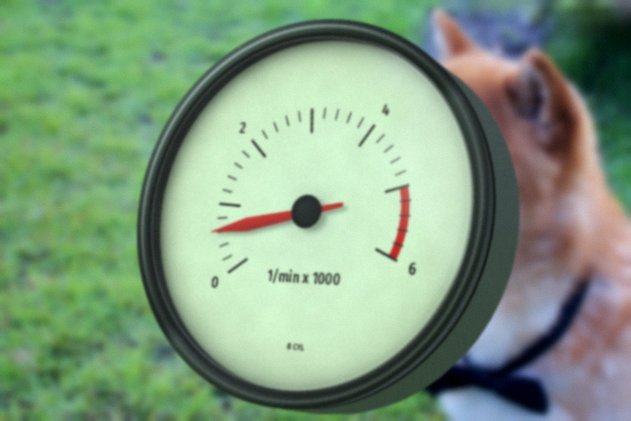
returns 600 rpm
